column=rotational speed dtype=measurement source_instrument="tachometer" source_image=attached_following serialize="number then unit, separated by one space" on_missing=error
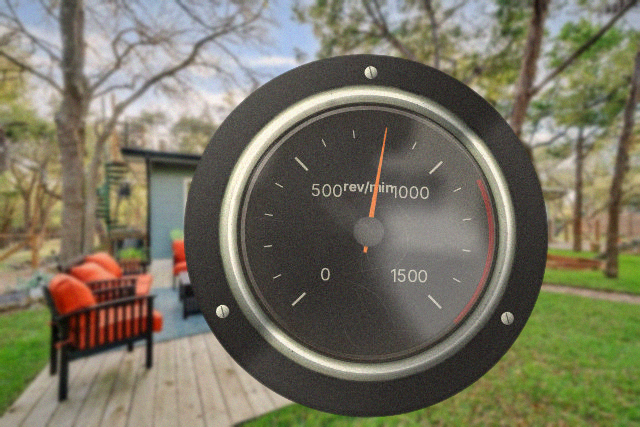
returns 800 rpm
